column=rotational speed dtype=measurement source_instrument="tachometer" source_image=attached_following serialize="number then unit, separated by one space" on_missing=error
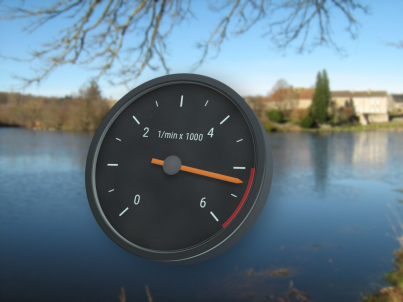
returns 5250 rpm
